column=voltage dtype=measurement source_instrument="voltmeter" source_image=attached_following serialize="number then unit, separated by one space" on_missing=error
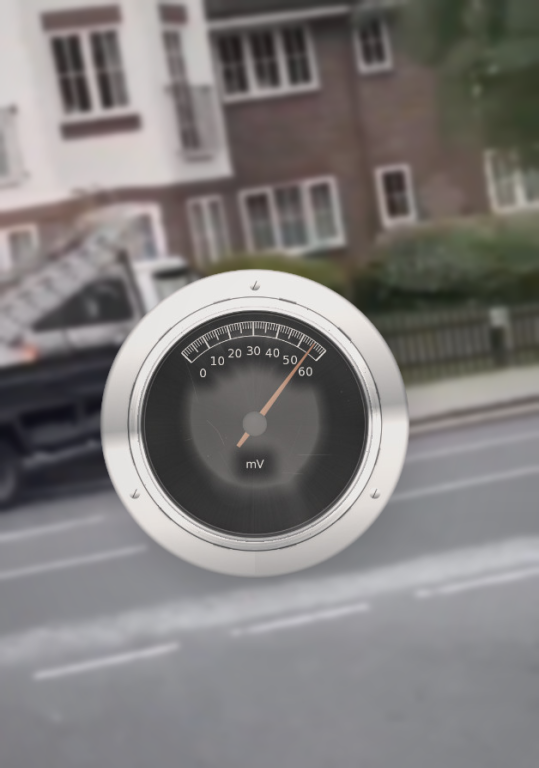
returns 55 mV
